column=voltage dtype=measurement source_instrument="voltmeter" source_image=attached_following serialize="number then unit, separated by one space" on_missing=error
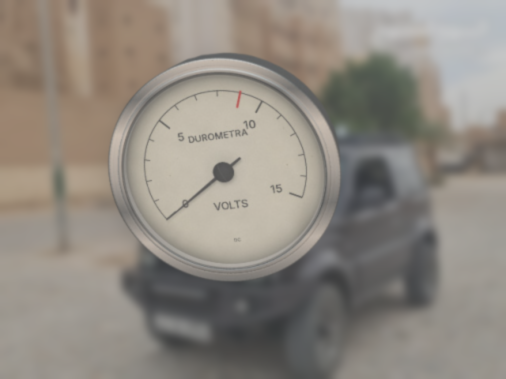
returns 0 V
